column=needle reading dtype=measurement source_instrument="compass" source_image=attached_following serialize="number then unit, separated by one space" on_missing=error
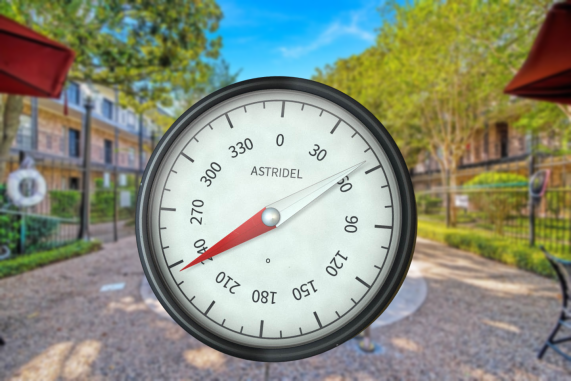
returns 235 °
